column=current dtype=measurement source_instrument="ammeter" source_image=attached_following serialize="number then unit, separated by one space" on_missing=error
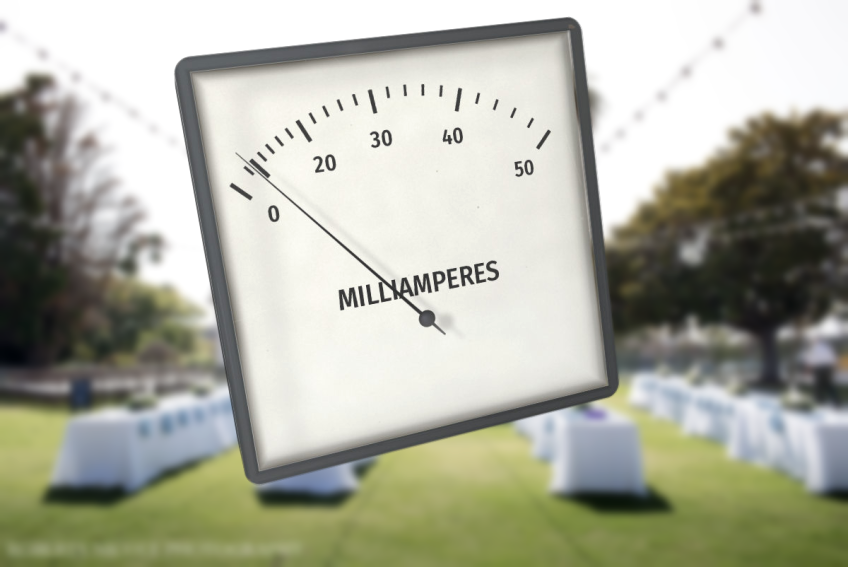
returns 9 mA
